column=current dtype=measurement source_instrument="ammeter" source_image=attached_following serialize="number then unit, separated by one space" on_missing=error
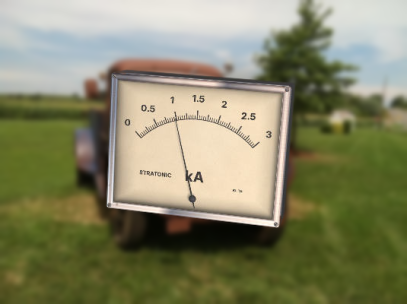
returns 1 kA
